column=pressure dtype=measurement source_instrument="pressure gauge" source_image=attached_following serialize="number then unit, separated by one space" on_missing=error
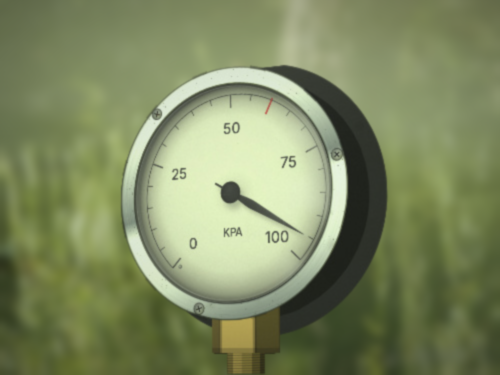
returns 95 kPa
